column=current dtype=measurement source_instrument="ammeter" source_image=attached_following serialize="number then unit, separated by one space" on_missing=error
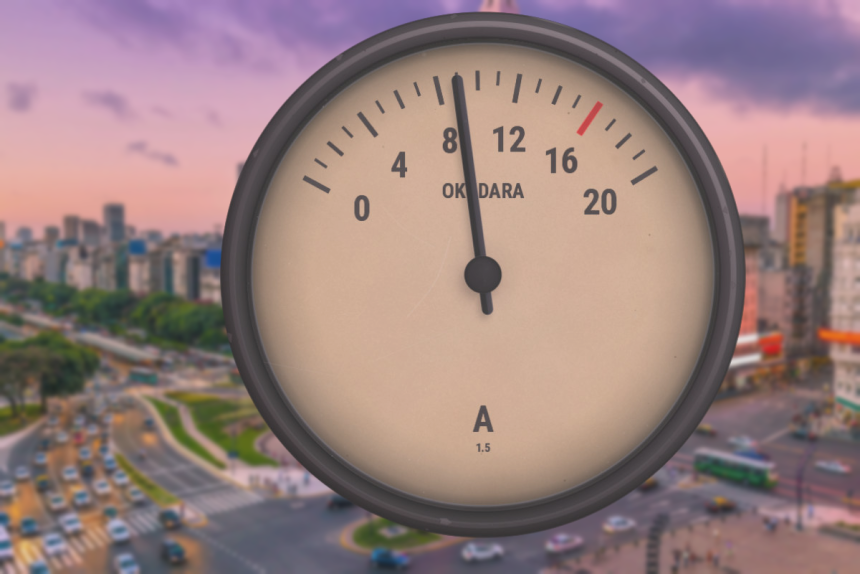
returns 9 A
